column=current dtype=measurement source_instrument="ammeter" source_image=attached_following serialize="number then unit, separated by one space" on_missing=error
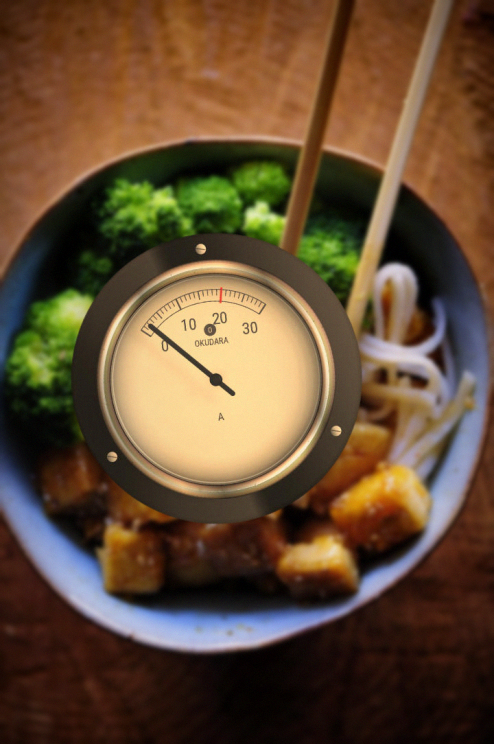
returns 2 A
